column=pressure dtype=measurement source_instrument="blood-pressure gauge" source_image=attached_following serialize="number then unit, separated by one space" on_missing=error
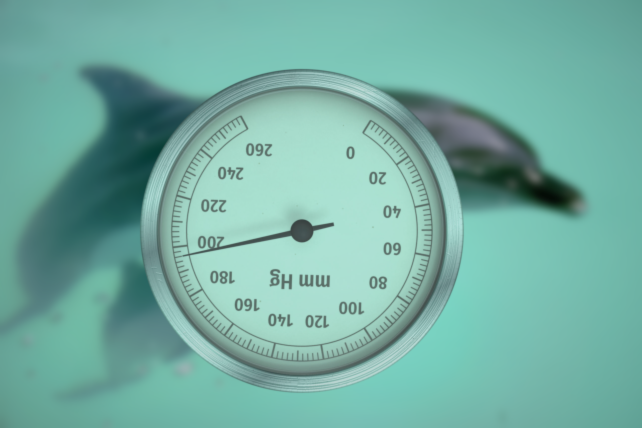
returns 196 mmHg
